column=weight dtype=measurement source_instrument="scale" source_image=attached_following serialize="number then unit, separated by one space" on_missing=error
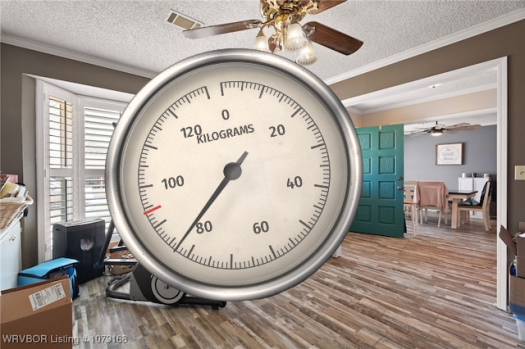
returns 83 kg
